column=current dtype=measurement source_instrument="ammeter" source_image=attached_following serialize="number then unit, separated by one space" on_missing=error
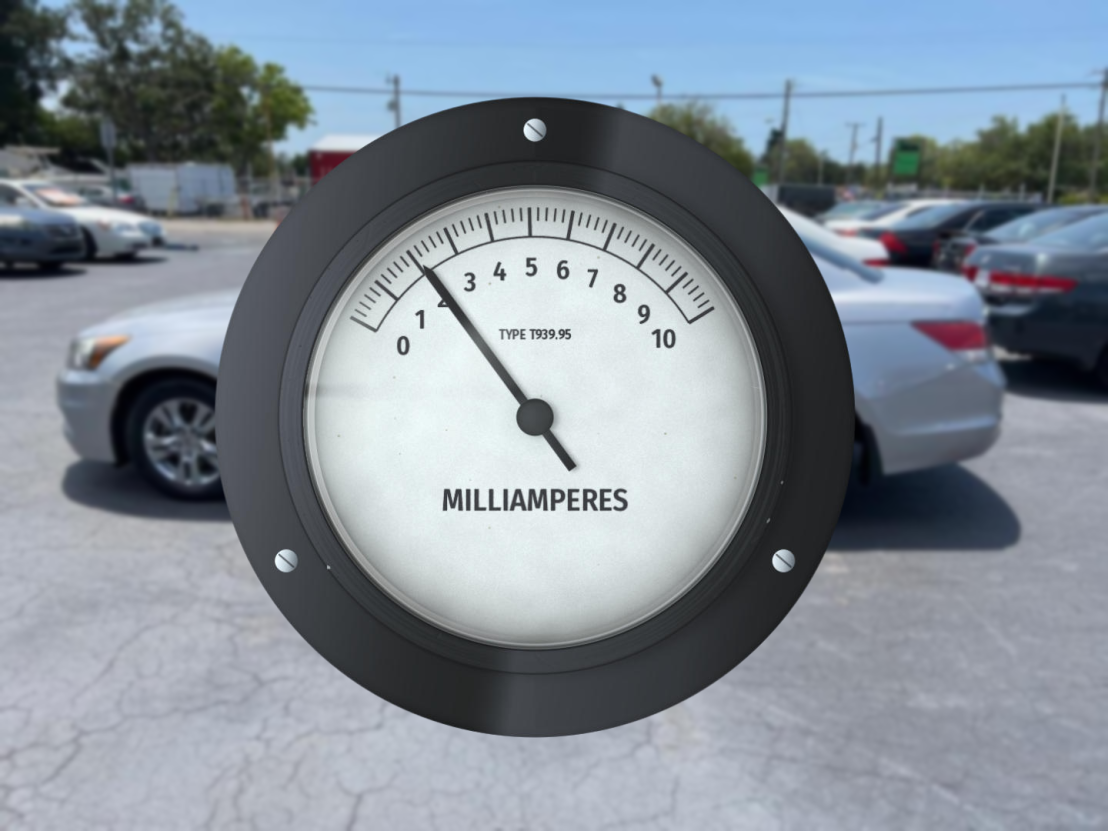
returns 2.1 mA
